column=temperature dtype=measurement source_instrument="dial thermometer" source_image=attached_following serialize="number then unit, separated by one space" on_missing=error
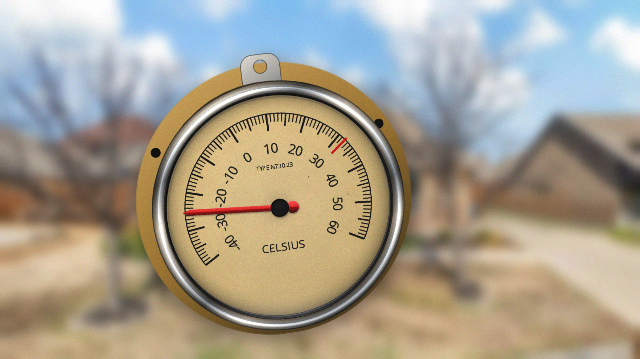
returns -25 °C
